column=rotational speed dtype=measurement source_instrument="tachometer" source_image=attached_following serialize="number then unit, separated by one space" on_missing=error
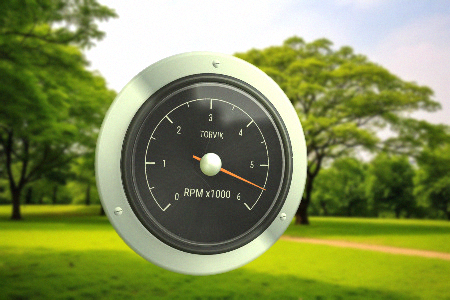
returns 5500 rpm
